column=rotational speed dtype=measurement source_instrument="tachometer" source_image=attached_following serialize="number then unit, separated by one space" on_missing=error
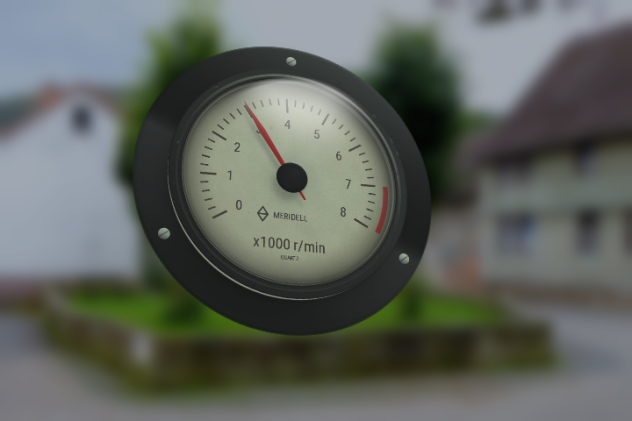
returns 3000 rpm
